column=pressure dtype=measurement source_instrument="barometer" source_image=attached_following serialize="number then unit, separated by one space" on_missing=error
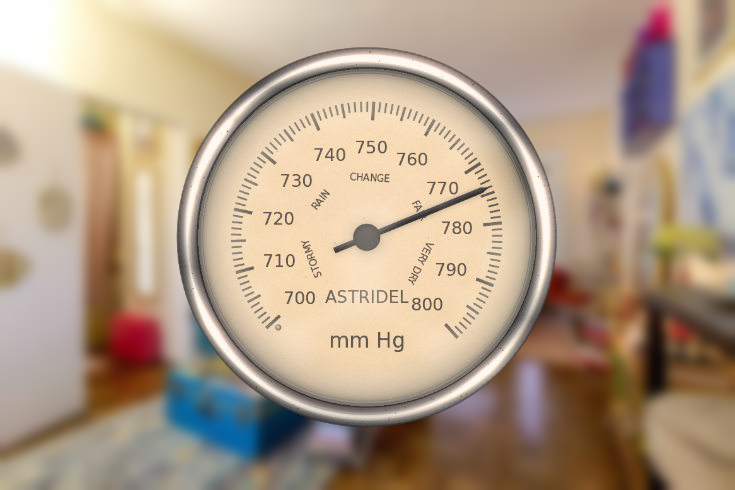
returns 774 mmHg
